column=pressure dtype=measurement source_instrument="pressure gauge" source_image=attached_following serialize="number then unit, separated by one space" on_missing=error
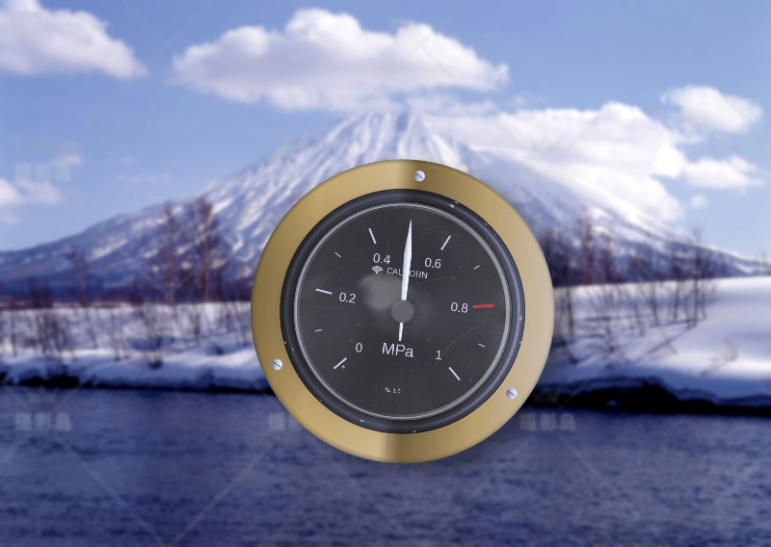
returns 0.5 MPa
